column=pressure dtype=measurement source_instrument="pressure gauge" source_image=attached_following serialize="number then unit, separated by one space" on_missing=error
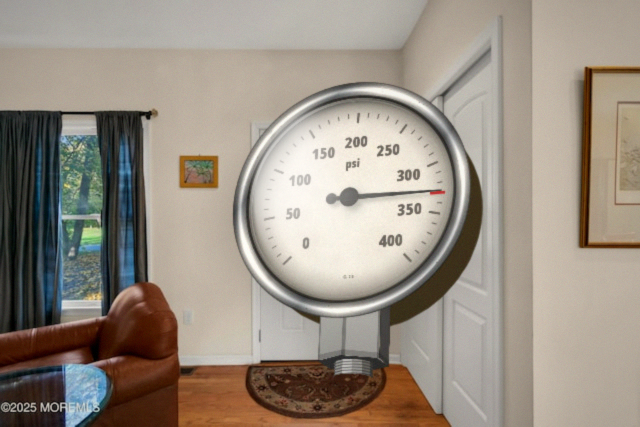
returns 330 psi
